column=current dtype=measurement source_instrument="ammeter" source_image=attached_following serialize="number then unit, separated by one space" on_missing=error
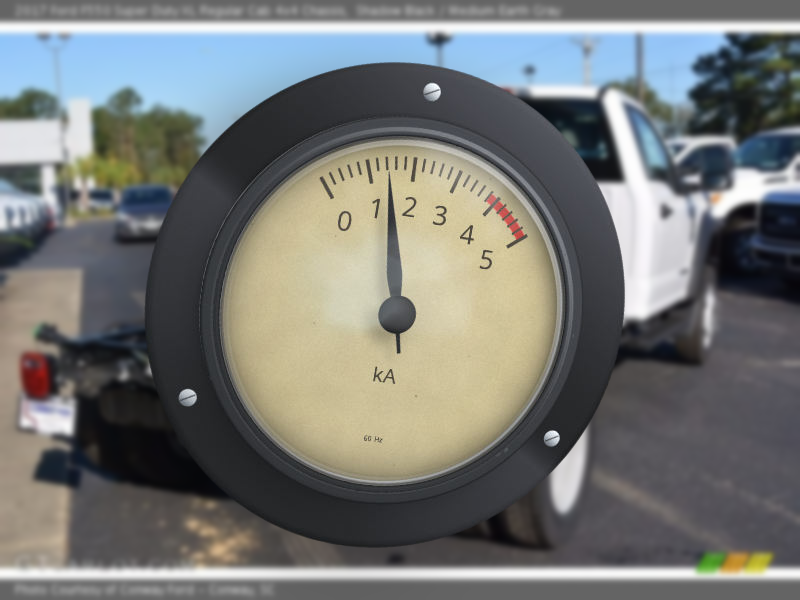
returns 1.4 kA
